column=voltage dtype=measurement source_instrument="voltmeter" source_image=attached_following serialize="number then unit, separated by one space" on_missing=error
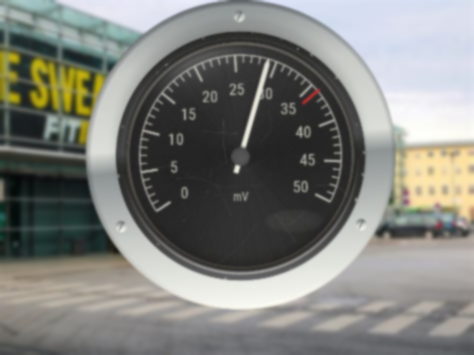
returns 29 mV
